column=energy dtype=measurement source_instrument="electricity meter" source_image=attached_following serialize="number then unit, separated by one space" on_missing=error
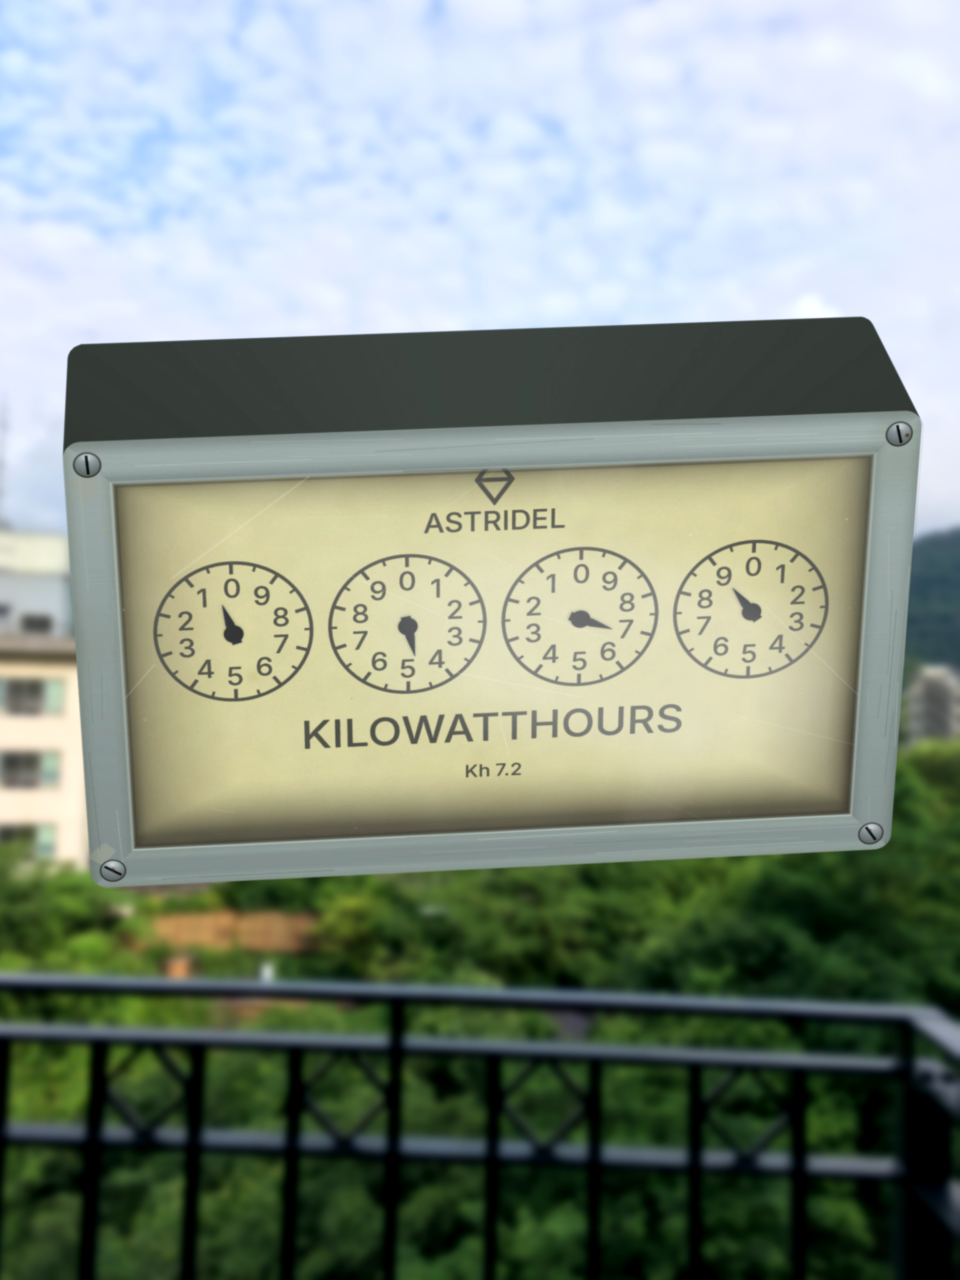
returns 469 kWh
